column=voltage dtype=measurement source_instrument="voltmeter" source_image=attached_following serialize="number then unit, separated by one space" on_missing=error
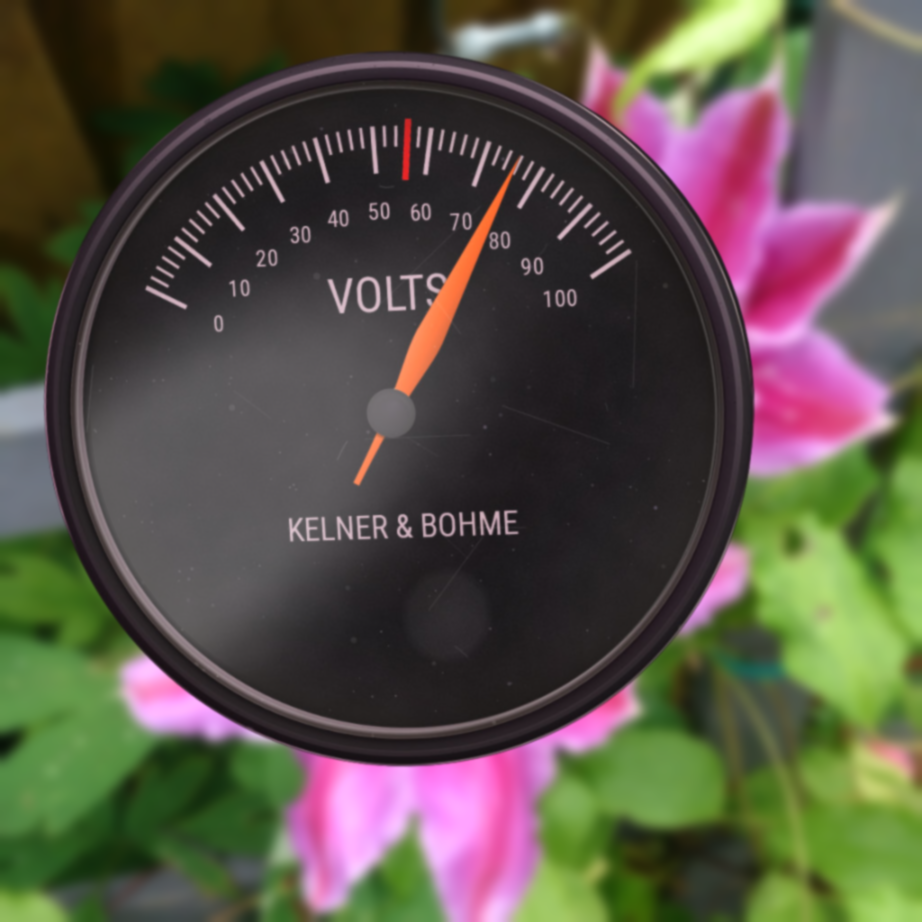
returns 76 V
